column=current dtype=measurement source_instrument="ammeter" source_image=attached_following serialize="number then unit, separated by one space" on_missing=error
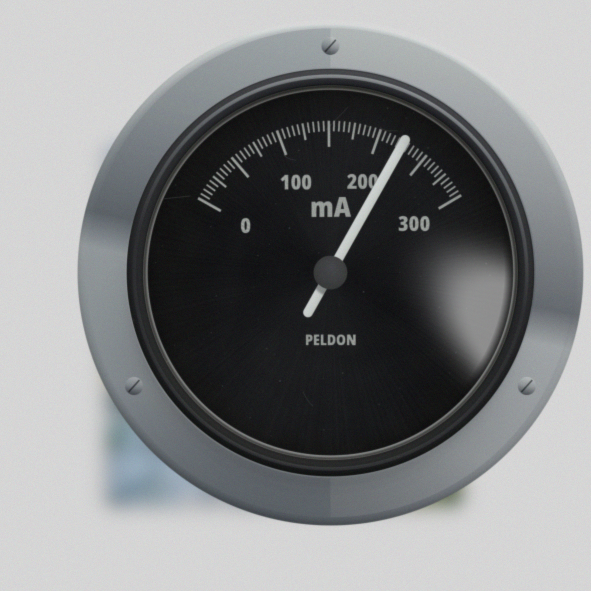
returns 225 mA
